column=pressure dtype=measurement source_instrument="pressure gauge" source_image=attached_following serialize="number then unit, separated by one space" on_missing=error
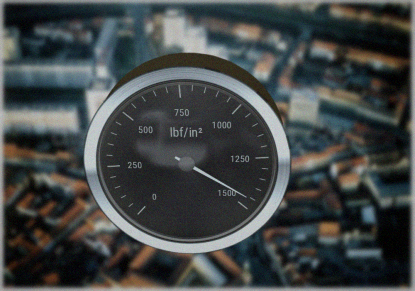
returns 1450 psi
